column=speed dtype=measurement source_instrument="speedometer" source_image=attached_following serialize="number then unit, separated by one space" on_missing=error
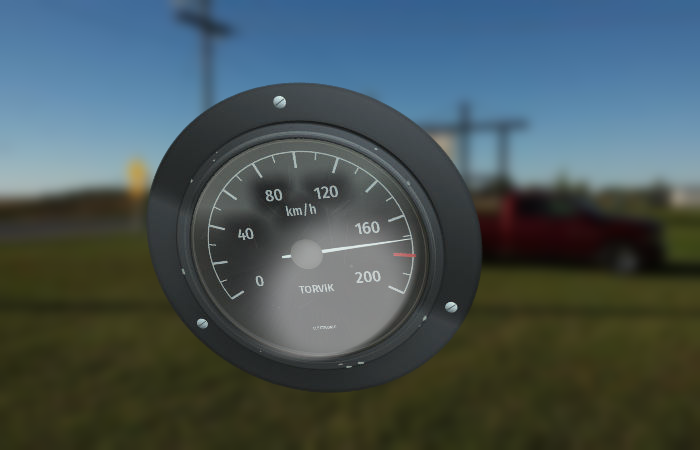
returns 170 km/h
